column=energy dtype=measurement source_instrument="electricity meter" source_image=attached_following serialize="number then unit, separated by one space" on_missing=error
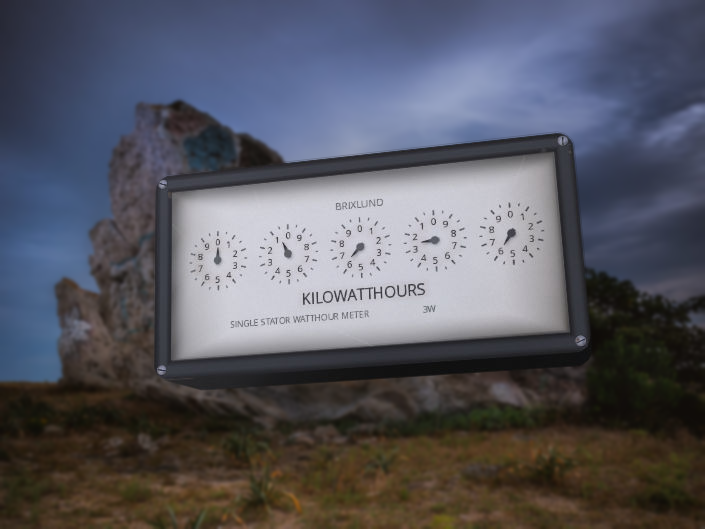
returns 626 kWh
